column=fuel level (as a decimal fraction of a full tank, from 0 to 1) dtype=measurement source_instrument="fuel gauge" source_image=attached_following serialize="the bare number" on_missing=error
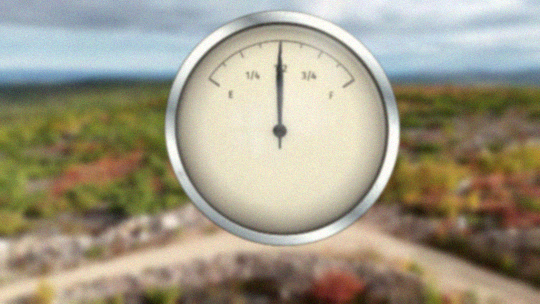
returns 0.5
